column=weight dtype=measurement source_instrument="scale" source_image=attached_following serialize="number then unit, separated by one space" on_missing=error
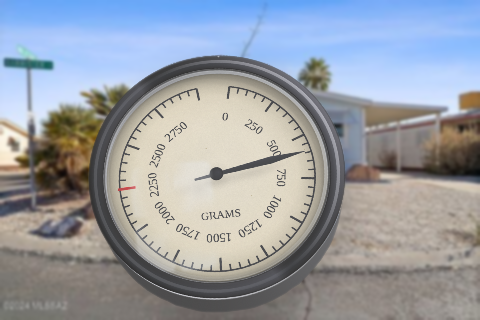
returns 600 g
